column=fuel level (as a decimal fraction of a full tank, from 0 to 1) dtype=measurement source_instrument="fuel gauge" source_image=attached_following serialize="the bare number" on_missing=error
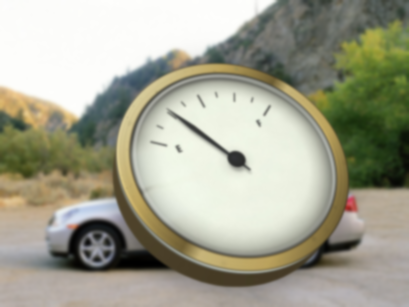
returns 0.25
